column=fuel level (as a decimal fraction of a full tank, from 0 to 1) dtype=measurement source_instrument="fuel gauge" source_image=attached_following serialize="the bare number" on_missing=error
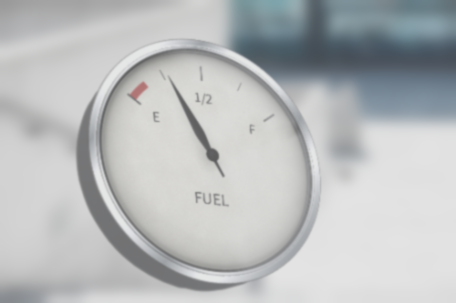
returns 0.25
